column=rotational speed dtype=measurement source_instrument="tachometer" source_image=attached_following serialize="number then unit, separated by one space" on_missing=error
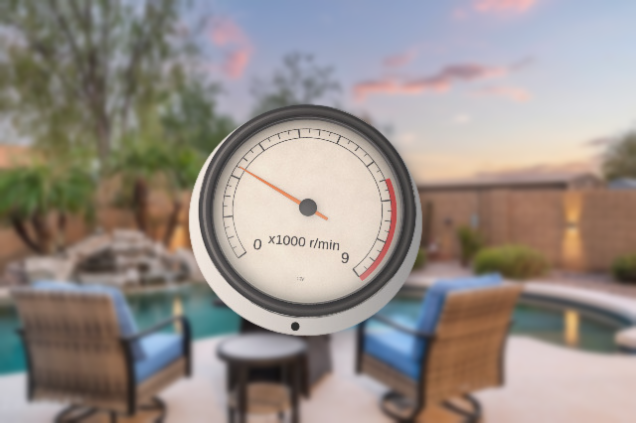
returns 2250 rpm
